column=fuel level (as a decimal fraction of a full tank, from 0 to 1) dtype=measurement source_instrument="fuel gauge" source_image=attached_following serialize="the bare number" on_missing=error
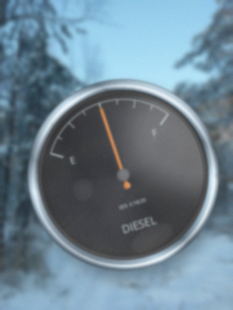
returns 0.5
